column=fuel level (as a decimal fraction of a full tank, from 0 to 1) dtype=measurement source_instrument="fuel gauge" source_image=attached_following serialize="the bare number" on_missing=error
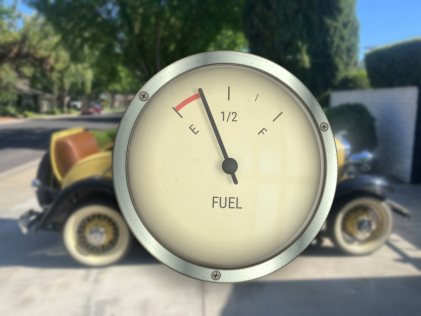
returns 0.25
